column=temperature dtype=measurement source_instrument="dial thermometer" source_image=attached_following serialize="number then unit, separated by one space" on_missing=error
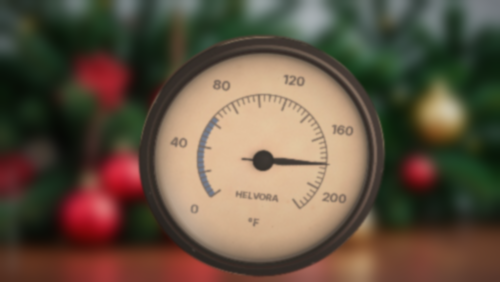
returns 180 °F
